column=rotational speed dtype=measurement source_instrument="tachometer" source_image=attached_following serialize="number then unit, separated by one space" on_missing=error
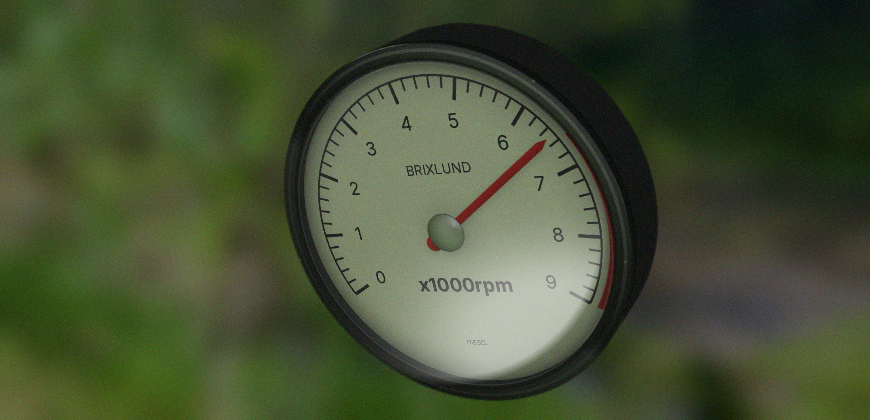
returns 6500 rpm
